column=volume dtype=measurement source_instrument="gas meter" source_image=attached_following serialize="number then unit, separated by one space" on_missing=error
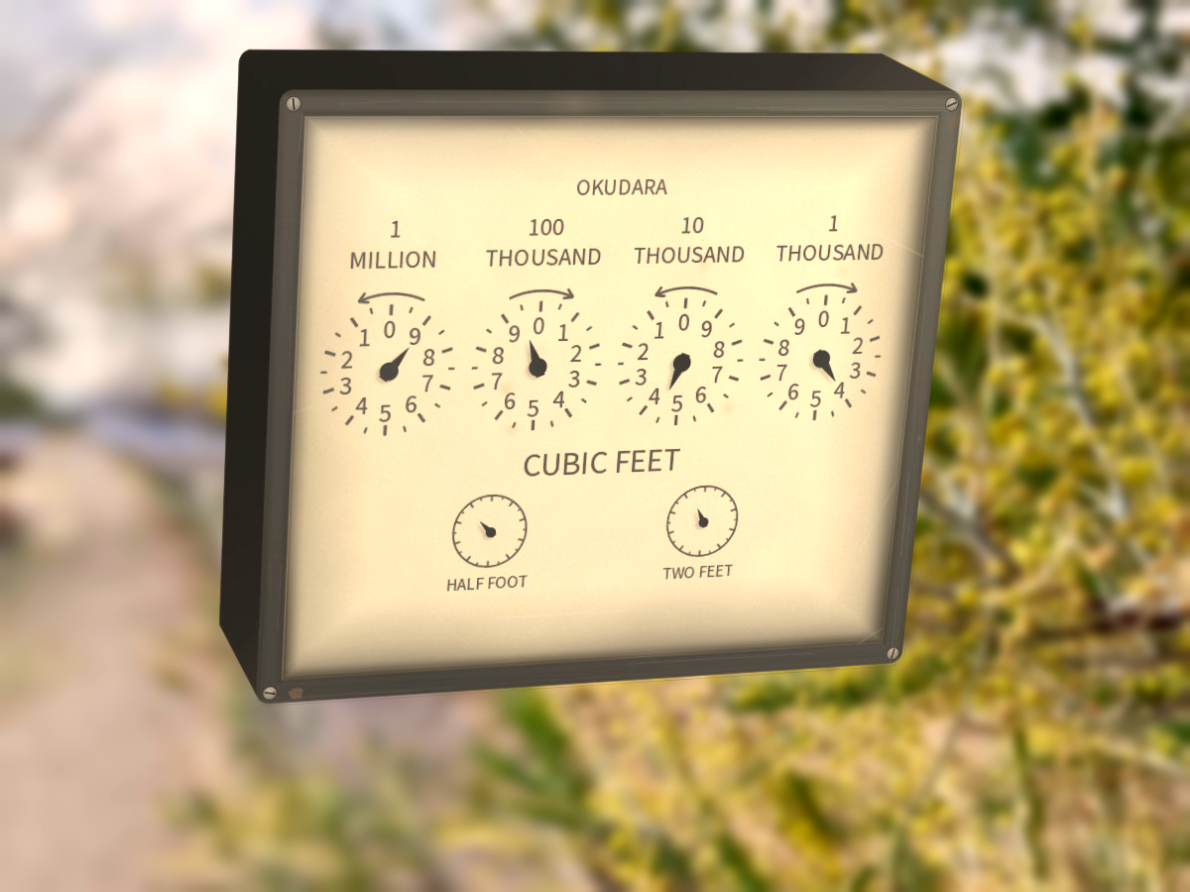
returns 894400 ft³
